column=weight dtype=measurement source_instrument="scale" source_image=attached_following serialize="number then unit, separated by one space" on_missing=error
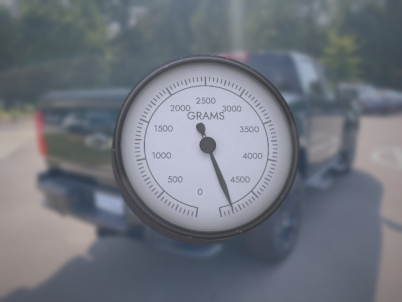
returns 4850 g
